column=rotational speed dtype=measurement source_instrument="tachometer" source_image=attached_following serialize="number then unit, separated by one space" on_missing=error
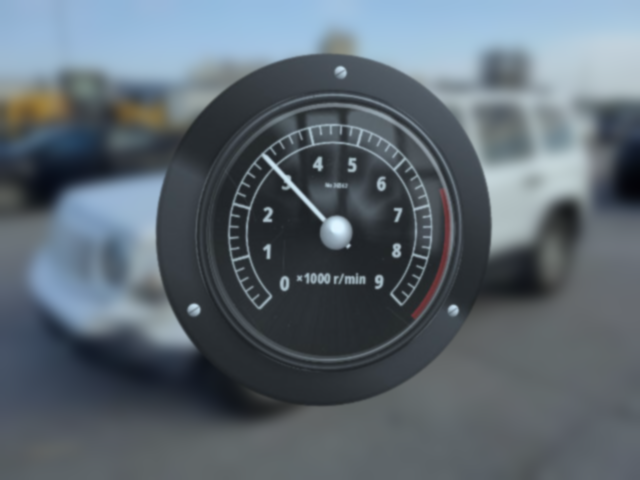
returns 3000 rpm
